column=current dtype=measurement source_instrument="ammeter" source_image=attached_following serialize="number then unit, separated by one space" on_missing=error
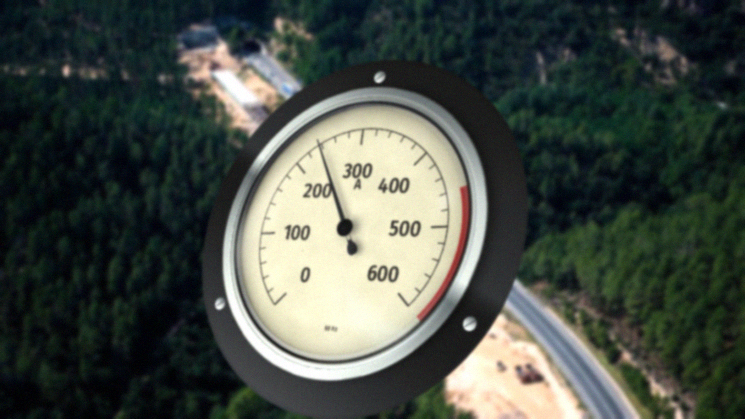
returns 240 A
